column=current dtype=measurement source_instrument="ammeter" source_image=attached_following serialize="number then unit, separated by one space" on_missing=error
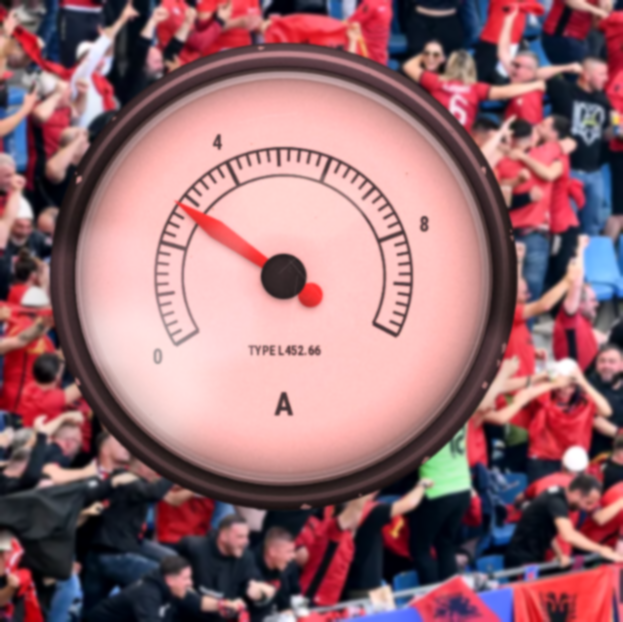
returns 2.8 A
